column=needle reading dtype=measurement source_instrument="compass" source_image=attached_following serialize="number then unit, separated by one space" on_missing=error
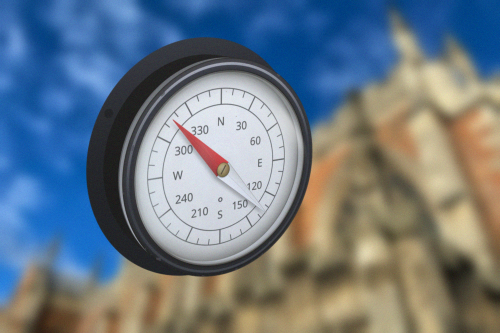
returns 315 °
